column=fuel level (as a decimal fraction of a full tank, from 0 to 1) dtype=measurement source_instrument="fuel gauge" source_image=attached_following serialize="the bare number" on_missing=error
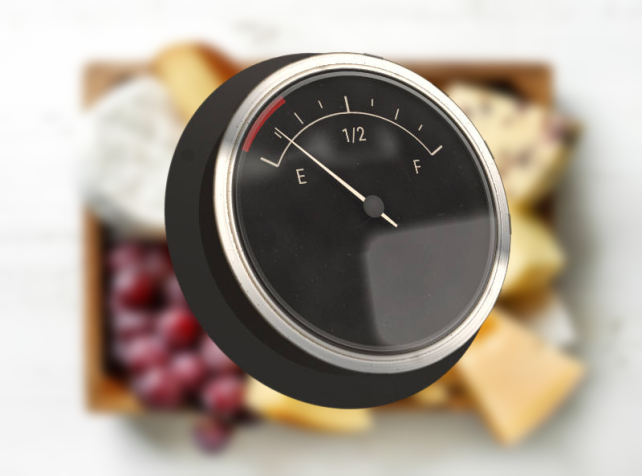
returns 0.125
